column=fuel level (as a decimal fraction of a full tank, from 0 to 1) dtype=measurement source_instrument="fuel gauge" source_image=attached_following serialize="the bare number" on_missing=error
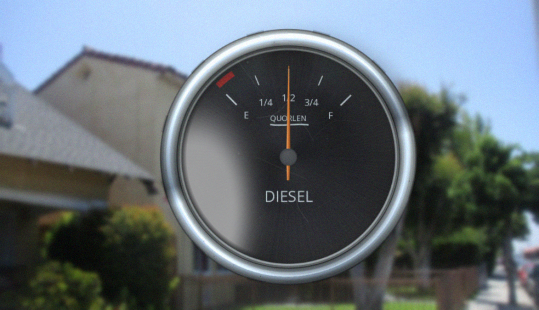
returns 0.5
